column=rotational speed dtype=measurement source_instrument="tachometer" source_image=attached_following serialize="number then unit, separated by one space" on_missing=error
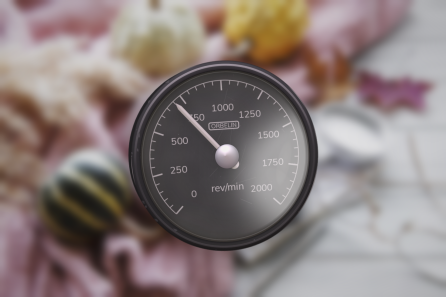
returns 700 rpm
